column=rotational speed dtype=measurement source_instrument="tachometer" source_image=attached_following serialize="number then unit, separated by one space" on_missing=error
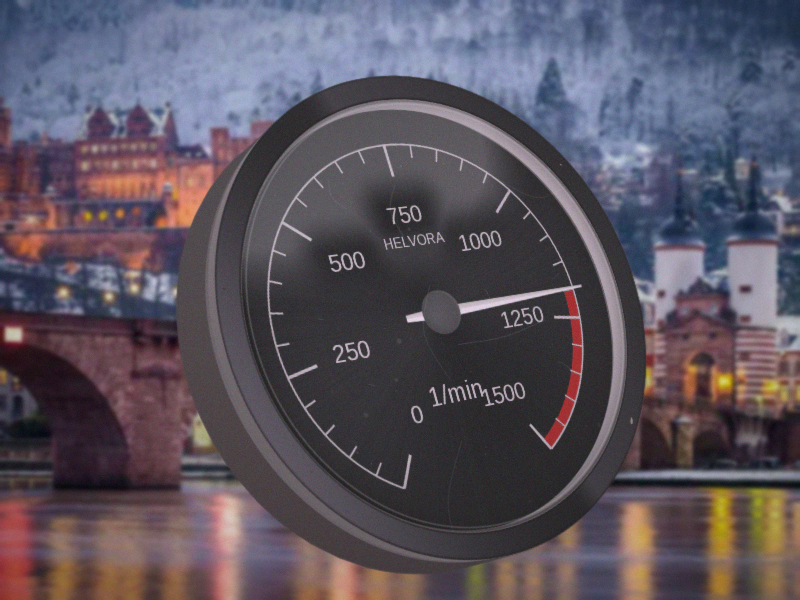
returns 1200 rpm
